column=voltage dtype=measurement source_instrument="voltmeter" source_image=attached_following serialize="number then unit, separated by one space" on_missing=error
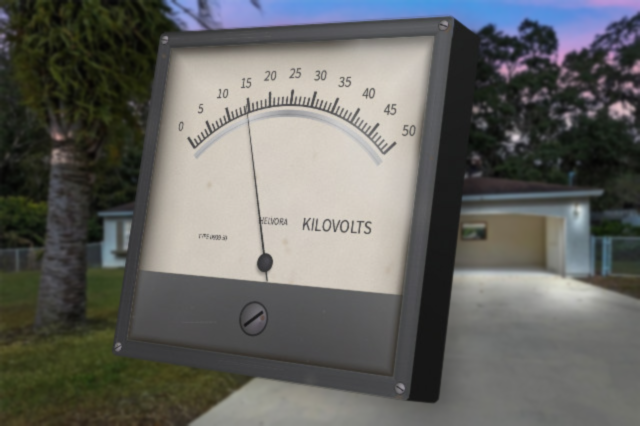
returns 15 kV
